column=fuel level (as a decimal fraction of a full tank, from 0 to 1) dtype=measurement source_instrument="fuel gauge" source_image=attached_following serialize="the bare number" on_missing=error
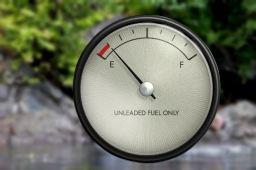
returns 0.125
